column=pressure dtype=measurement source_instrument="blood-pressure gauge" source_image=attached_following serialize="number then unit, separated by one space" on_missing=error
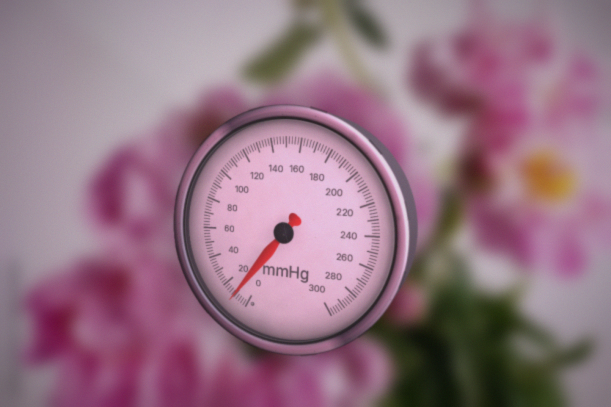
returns 10 mmHg
